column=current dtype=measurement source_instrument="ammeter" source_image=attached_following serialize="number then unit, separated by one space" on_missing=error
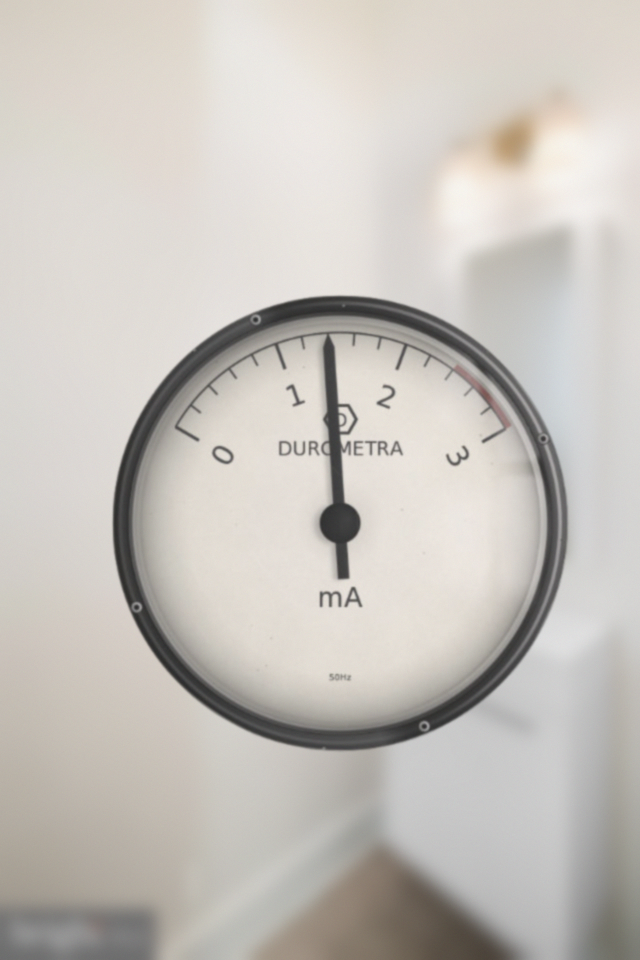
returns 1.4 mA
